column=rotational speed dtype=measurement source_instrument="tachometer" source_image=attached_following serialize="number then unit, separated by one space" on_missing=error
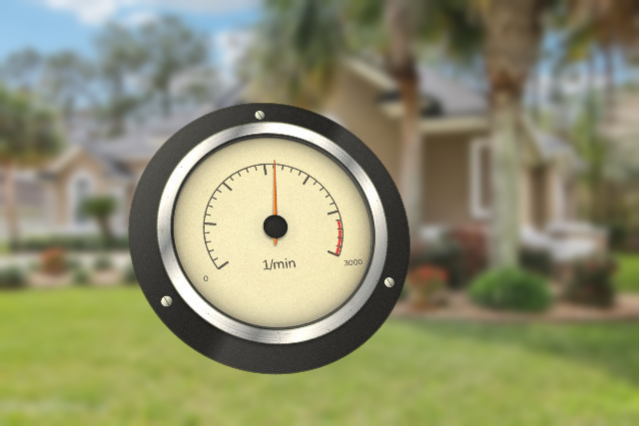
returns 1600 rpm
